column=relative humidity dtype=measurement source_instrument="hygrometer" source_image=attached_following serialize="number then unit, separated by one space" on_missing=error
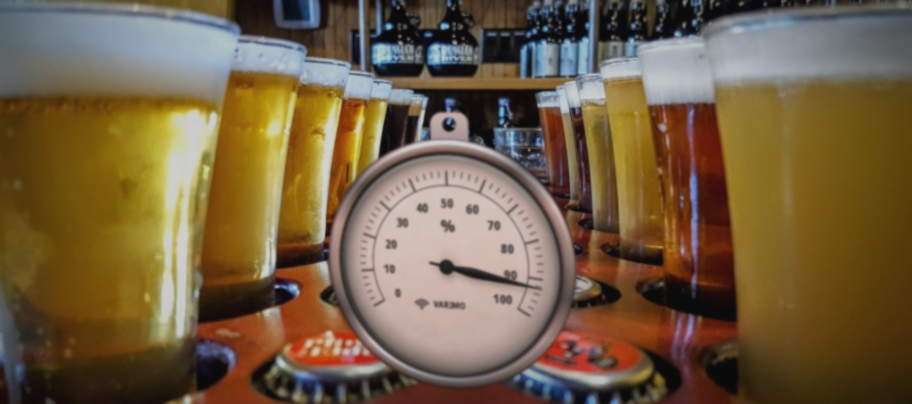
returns 92 %
